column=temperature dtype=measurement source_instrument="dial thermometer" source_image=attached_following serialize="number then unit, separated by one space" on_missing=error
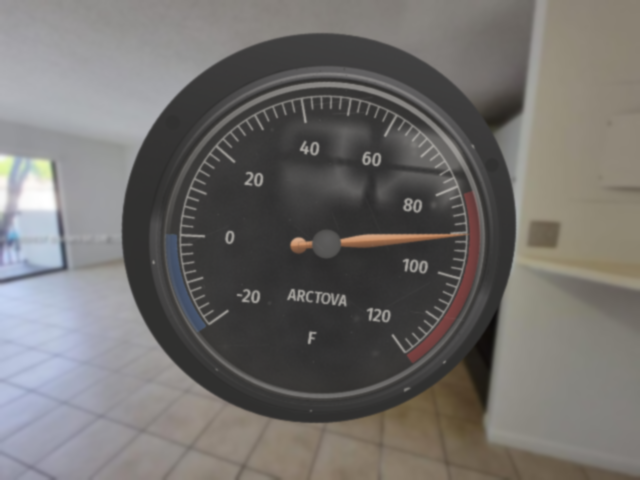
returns 90 °F
